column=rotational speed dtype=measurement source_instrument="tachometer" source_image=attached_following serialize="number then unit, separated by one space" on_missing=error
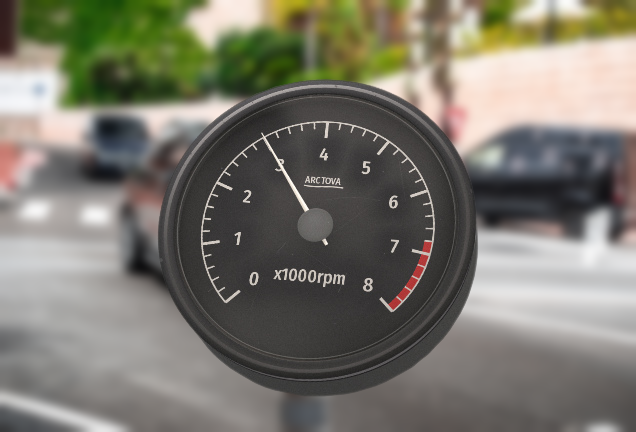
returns 3000 rpm
